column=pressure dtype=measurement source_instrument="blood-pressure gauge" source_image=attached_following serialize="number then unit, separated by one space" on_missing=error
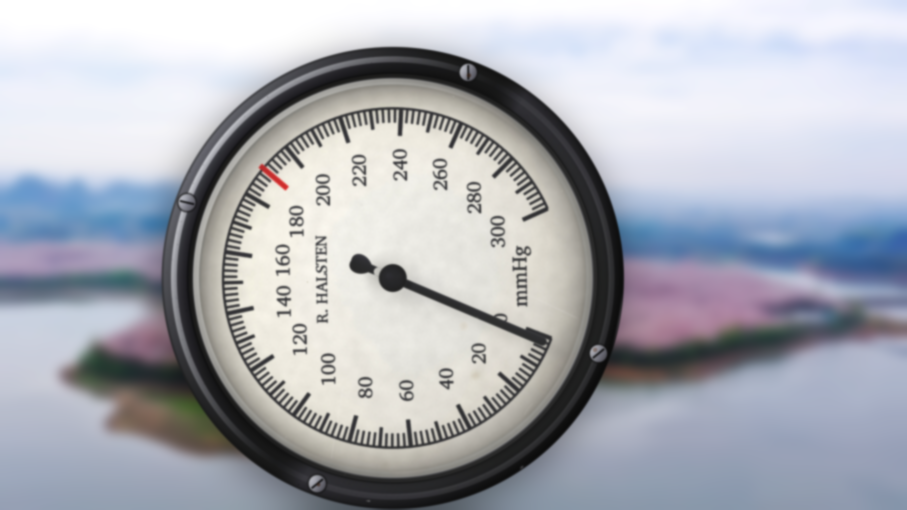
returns 2 mmHg
